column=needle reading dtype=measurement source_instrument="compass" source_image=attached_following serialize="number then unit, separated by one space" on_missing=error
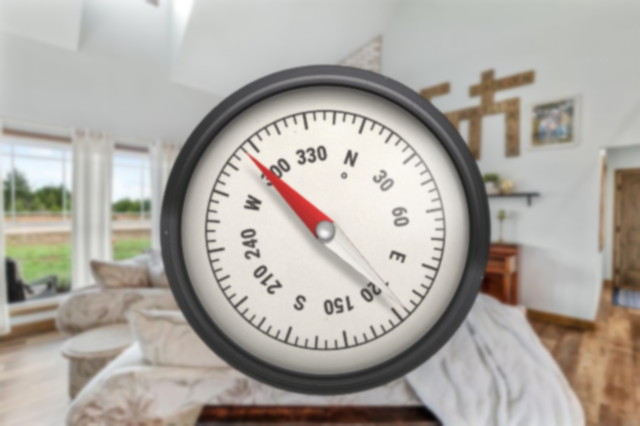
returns 295 °
